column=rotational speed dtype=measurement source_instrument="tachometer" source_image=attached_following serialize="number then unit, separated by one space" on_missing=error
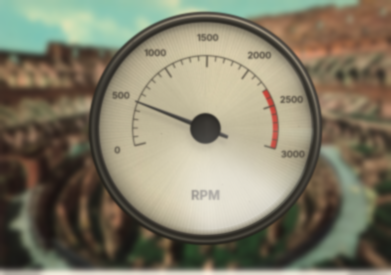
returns 500 rpm
